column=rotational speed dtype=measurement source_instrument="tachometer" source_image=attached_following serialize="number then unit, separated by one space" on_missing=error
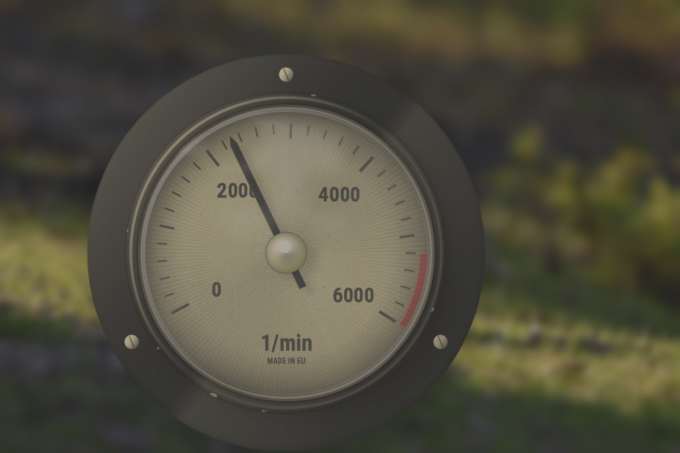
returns 2300 rpm
